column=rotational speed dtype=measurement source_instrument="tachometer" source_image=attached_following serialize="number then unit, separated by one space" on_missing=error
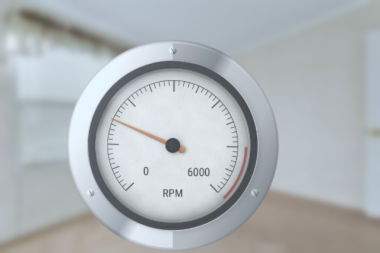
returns 1500 rpm
